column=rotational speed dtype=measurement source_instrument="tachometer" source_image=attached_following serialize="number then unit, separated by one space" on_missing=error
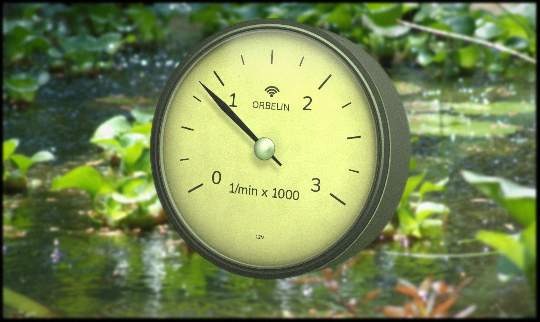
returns 875 rpm
